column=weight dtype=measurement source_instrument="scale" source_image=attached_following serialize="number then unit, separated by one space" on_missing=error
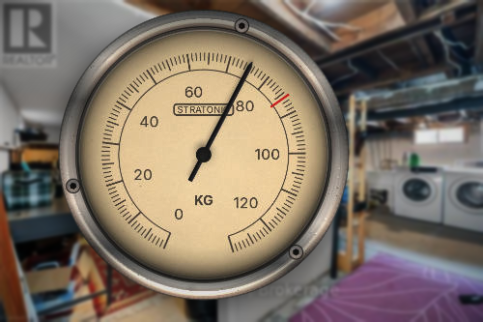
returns 75 kg
